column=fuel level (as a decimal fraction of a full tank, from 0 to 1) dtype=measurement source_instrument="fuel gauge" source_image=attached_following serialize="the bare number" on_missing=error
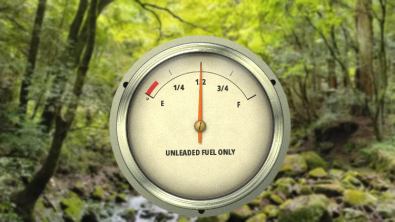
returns 0.5
